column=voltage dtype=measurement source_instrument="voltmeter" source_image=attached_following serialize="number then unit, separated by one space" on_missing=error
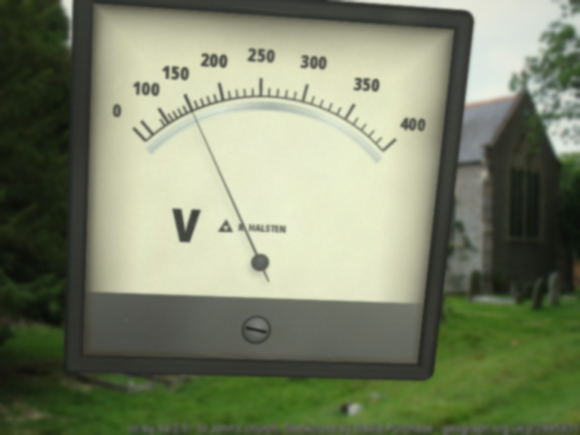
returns 150 V
